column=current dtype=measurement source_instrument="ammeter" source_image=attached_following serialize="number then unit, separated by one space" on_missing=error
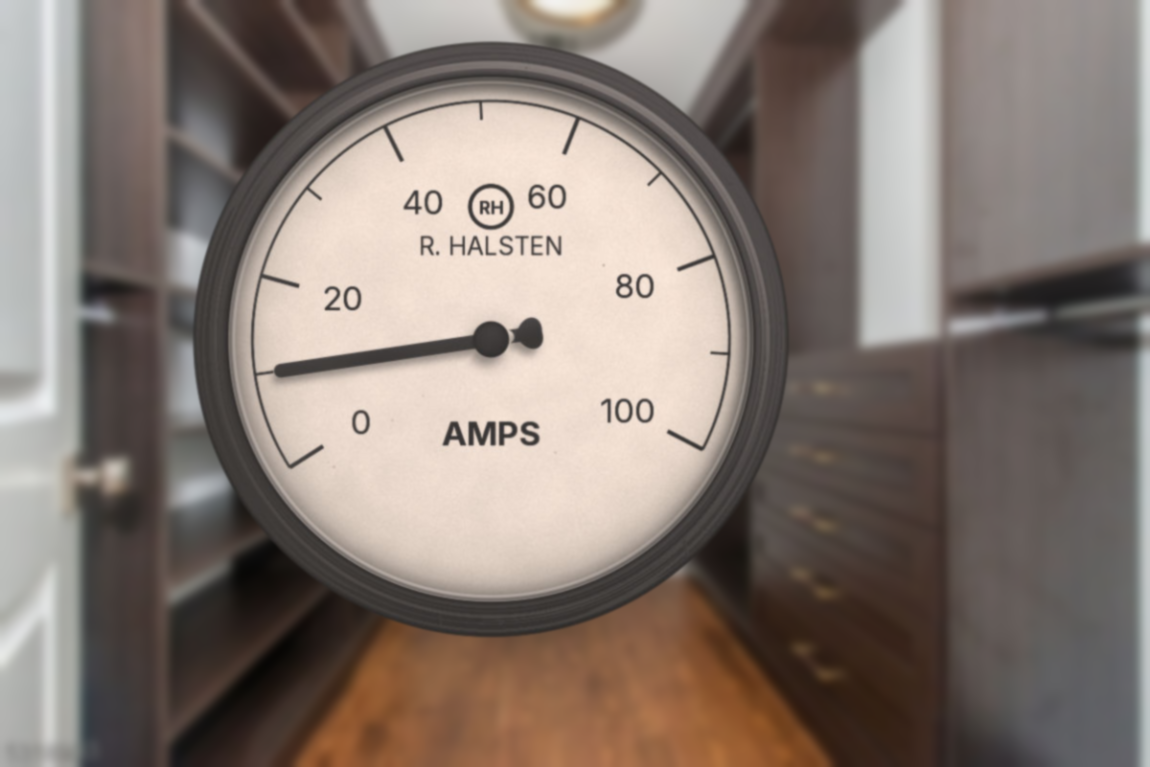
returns 10 A
